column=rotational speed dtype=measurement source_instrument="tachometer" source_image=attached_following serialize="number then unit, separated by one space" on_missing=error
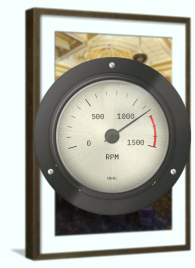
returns 1150 rpm
